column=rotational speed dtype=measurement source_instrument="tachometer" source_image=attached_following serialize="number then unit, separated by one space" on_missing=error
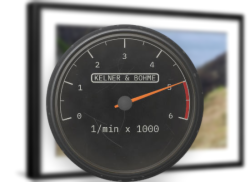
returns 5000 rpm
